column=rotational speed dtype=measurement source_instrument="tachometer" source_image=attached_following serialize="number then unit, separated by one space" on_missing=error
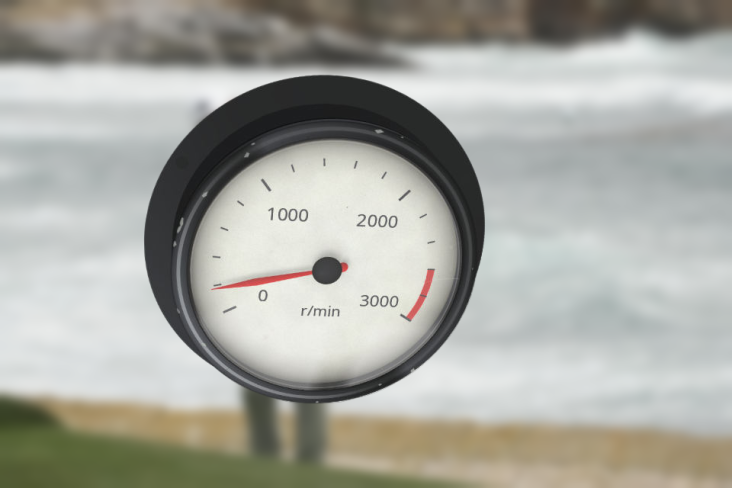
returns 200 rpm
